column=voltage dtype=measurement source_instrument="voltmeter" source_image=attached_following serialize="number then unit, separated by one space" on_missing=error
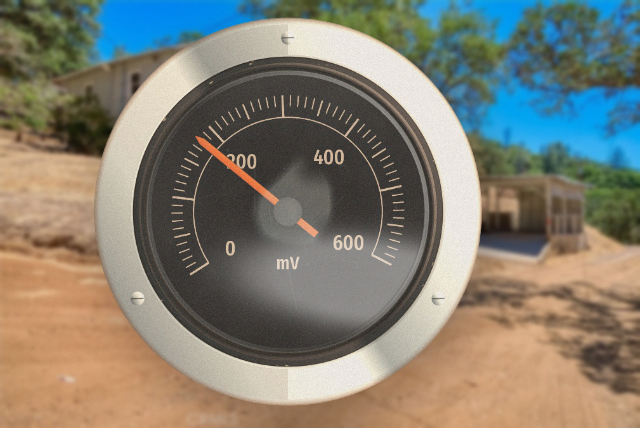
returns 180 mV
